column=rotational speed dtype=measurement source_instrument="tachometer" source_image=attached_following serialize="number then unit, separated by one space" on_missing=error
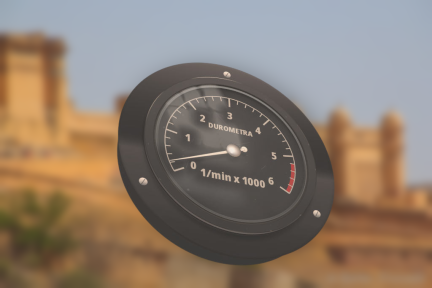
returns 200 rpm
